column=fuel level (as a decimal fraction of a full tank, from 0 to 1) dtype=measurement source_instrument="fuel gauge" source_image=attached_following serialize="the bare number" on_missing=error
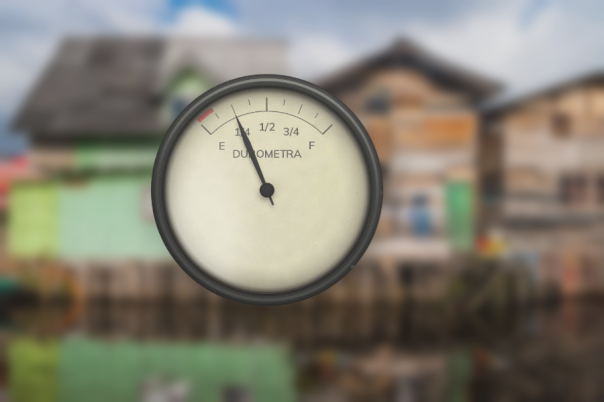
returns 0.25
